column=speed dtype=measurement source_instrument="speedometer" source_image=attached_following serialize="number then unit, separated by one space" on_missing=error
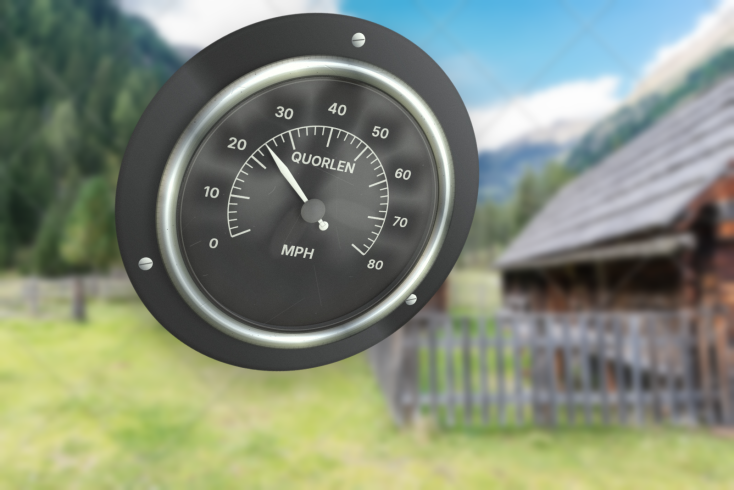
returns 24 mph
